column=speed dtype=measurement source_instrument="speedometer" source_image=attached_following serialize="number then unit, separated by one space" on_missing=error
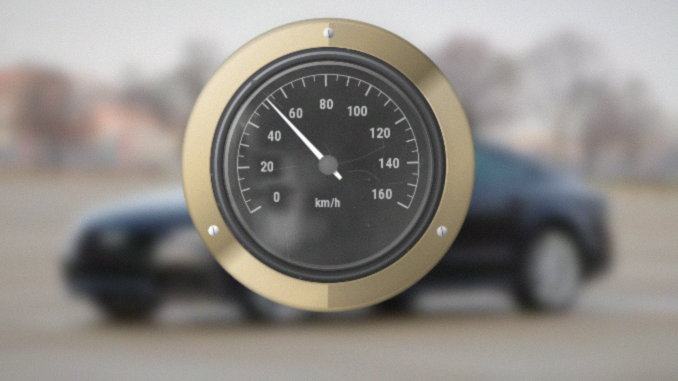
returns 52.5 km/h
